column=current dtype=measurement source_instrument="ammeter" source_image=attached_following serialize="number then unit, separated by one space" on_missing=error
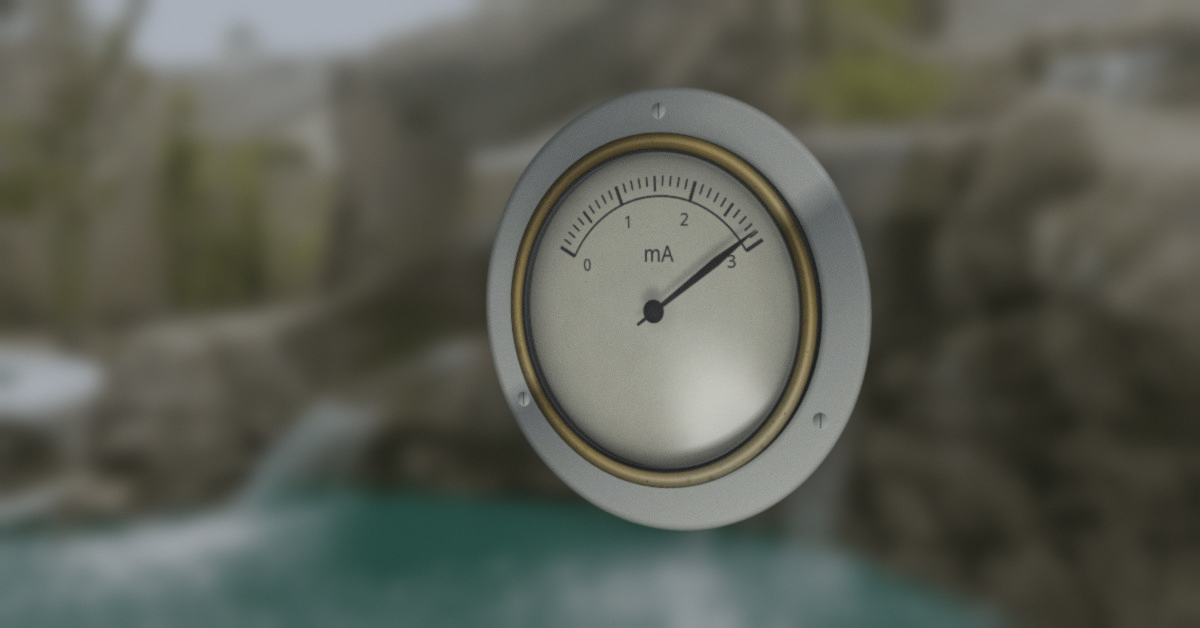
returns 2.9 mA
